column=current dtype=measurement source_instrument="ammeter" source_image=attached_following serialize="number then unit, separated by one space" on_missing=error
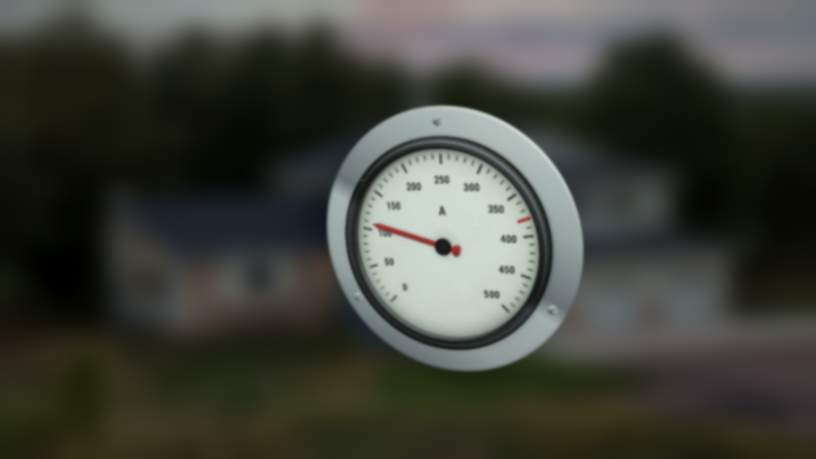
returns 110 A
